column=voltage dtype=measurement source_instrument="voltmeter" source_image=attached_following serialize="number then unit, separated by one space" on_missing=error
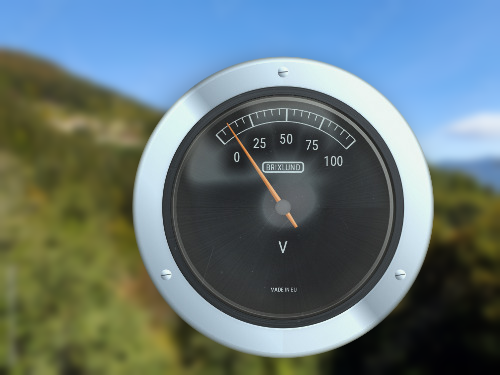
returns 10 V
